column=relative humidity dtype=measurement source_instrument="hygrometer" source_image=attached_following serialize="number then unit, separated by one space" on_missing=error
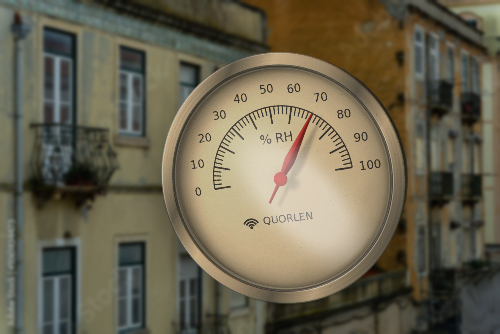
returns 70 %
